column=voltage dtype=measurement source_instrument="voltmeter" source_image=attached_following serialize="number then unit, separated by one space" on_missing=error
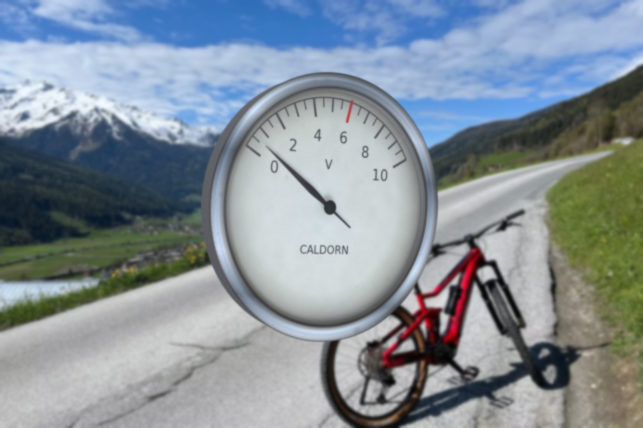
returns 0.5 V
